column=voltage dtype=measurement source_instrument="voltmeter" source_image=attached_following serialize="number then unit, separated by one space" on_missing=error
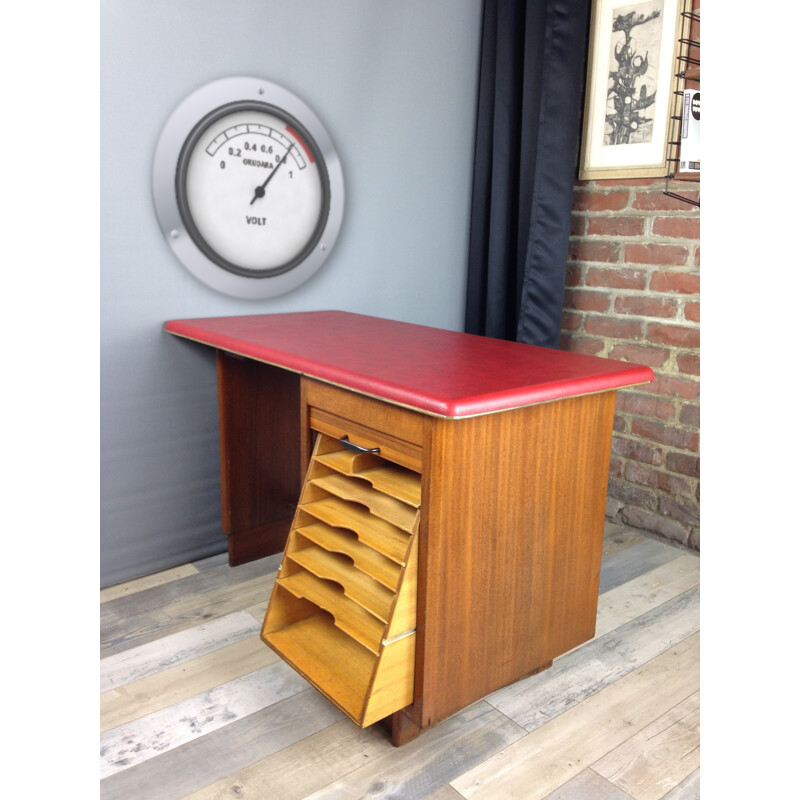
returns 0.8 V
